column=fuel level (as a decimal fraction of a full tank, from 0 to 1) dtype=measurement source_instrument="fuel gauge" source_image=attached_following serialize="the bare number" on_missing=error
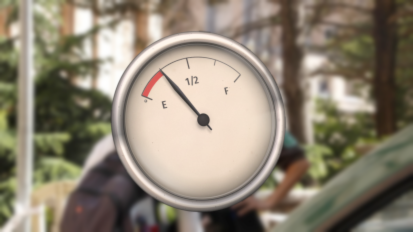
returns 0.25
